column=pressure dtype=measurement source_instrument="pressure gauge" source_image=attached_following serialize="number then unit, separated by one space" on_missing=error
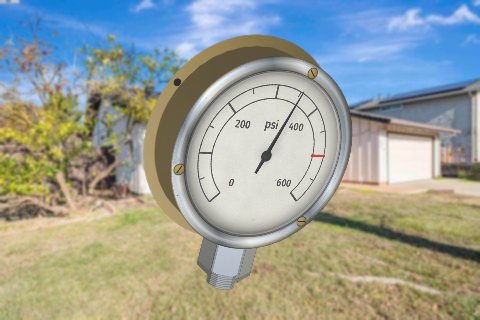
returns 350 psi
